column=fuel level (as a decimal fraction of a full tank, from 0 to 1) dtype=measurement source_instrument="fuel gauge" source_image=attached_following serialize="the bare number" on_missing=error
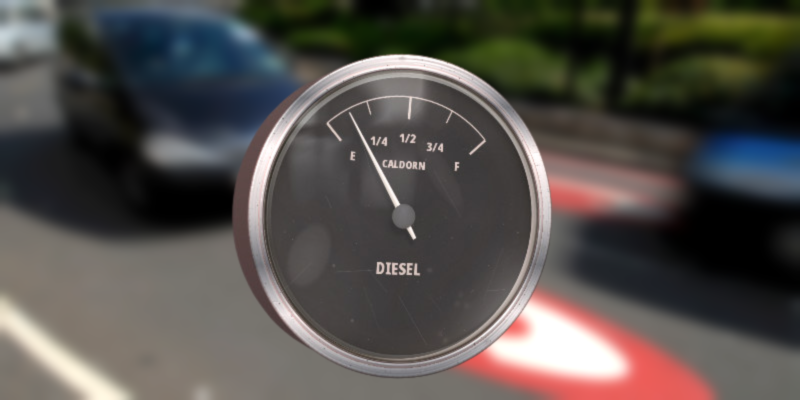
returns 0.125
